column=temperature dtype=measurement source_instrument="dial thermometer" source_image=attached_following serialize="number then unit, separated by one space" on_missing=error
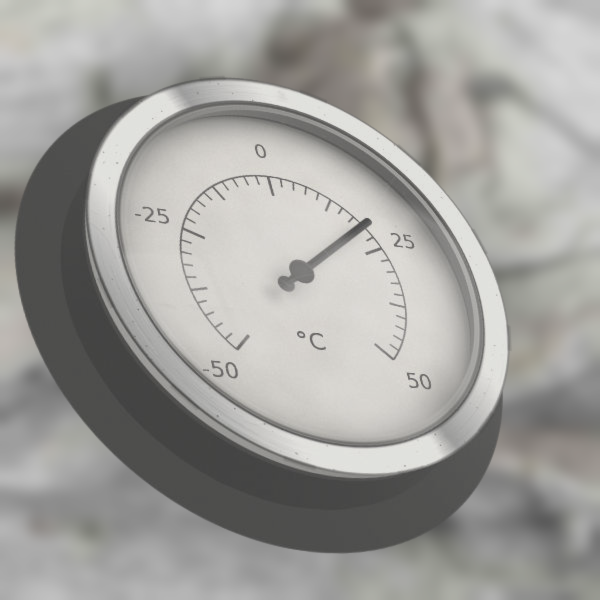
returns 20 °C
